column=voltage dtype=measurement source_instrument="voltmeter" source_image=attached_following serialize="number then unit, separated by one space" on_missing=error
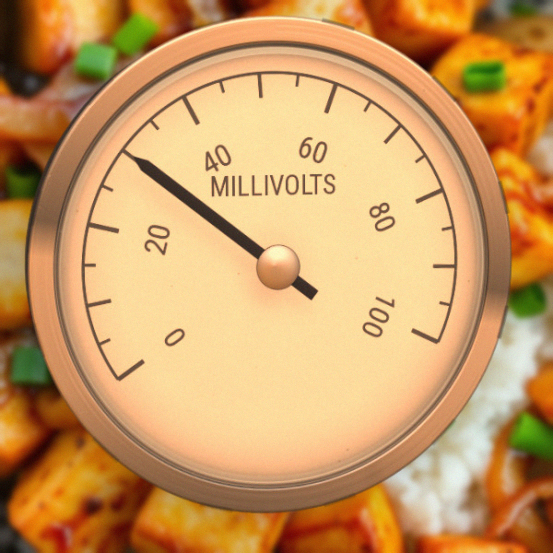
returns 30 mV
